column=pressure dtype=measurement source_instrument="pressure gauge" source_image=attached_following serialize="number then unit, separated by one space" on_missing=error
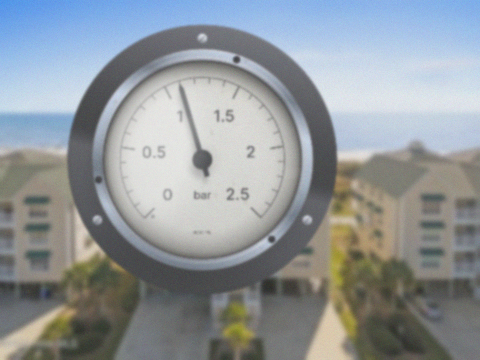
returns 1.1 bar
